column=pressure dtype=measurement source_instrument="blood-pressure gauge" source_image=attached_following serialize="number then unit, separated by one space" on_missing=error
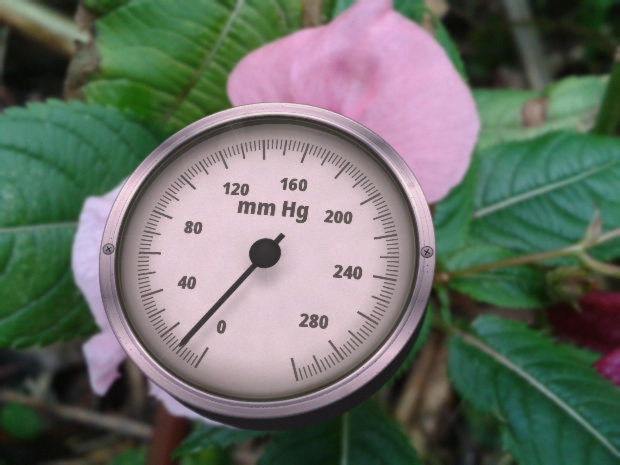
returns 10 mmHg
